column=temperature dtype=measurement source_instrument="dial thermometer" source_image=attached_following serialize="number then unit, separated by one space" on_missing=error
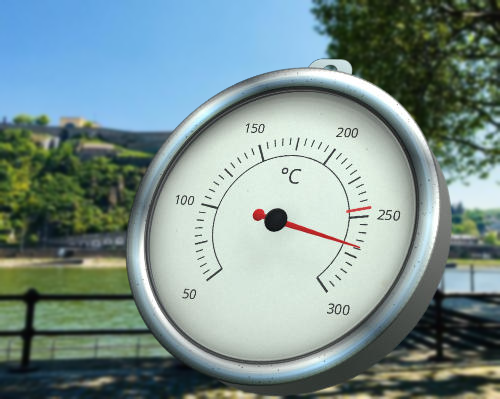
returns 270 °C
